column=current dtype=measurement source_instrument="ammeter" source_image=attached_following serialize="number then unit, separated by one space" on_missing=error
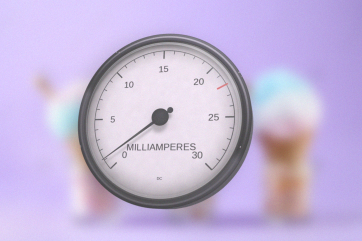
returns 1 mA
